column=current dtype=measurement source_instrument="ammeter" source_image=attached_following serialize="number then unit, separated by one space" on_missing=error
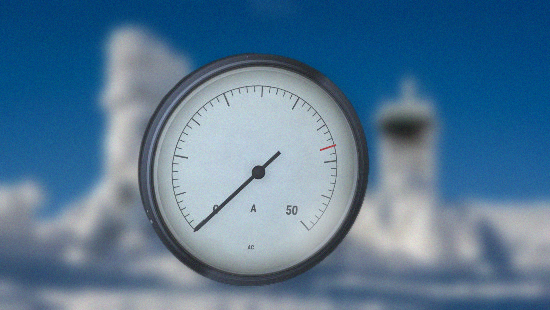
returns 0 A
